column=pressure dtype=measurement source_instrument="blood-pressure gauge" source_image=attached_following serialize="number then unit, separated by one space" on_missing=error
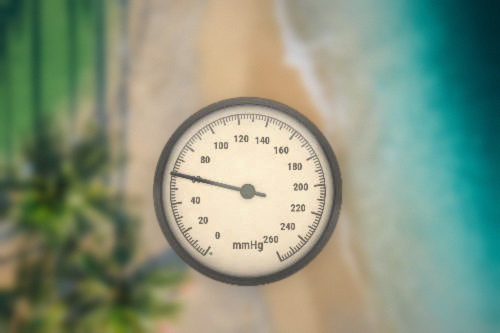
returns 60 mmHg
